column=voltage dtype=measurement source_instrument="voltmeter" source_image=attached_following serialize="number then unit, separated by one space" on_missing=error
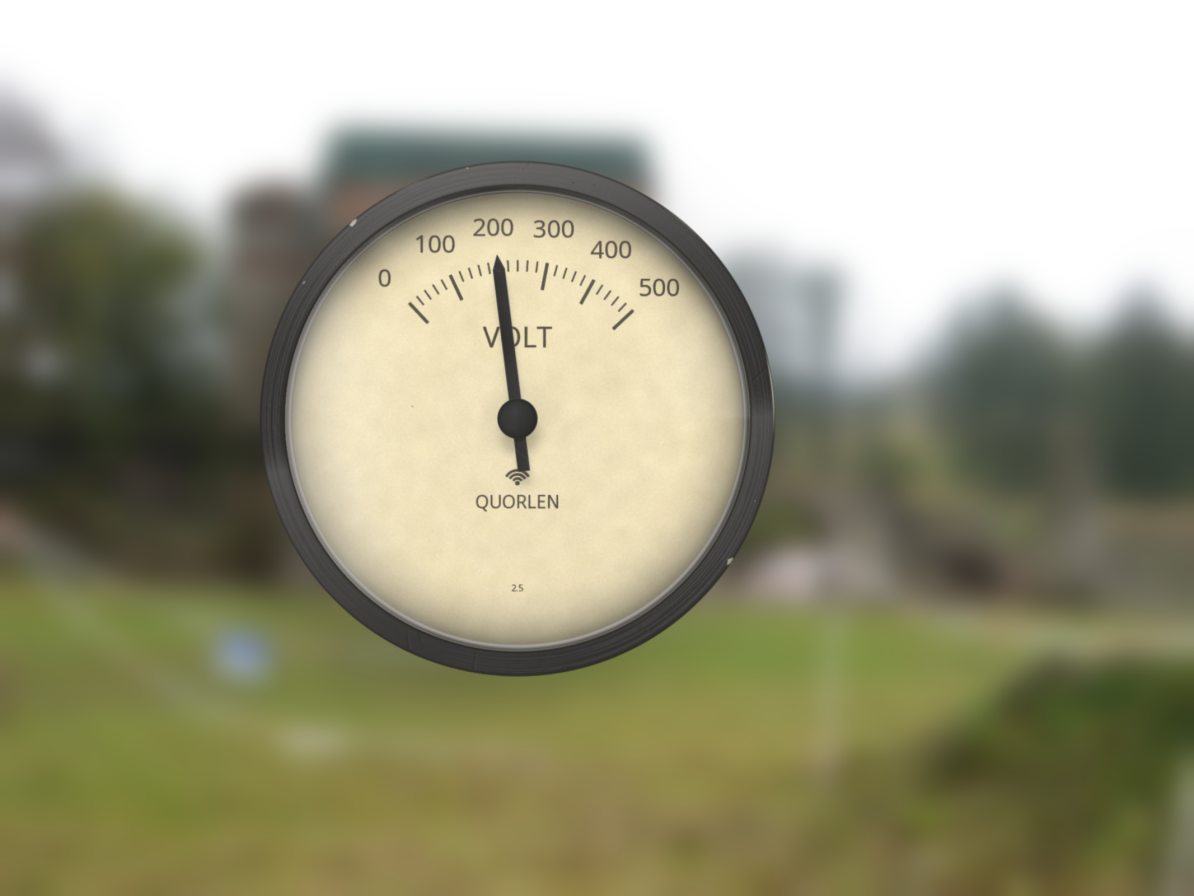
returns 200 V
